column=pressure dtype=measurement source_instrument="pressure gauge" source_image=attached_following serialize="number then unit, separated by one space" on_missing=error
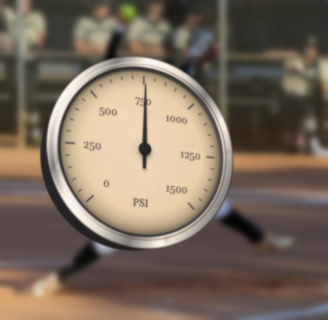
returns 750 psi
